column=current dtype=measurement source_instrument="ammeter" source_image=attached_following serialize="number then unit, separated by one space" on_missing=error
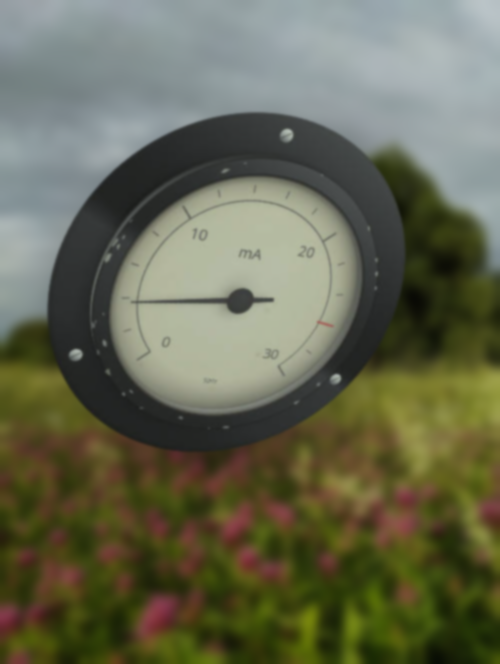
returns 4 mA
